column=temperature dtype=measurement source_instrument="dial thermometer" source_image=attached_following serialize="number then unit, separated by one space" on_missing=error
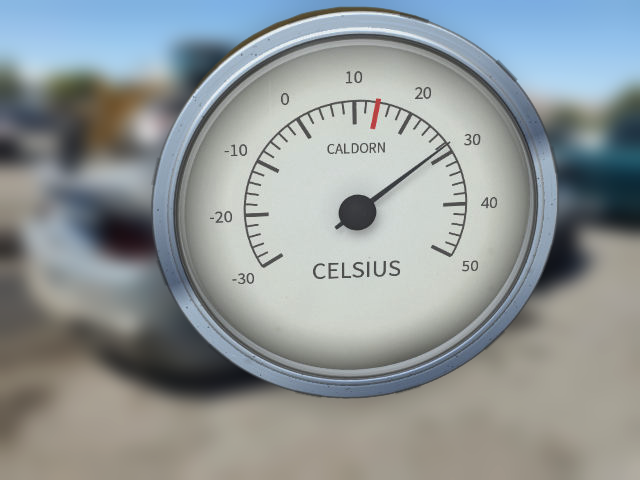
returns 28 °C
